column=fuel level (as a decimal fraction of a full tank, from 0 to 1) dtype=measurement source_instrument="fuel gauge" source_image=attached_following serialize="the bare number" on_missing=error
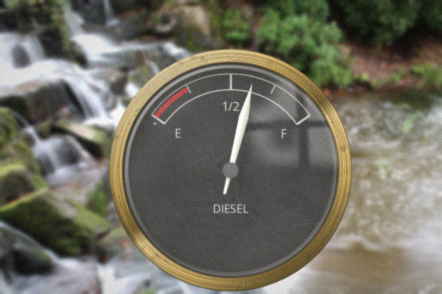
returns 0.625
